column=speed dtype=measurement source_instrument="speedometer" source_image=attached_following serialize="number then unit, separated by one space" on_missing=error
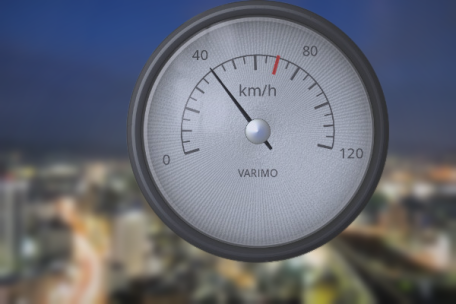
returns 40 km/h
